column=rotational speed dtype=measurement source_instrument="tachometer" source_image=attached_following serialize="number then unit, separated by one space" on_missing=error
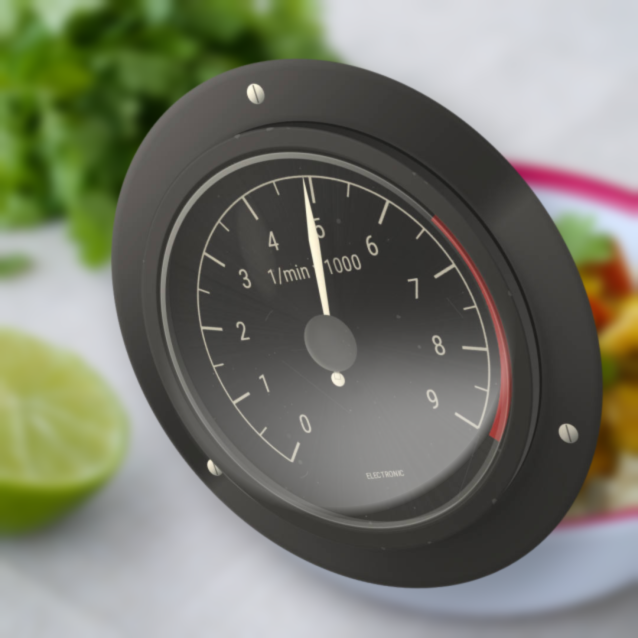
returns 5000 rpm
